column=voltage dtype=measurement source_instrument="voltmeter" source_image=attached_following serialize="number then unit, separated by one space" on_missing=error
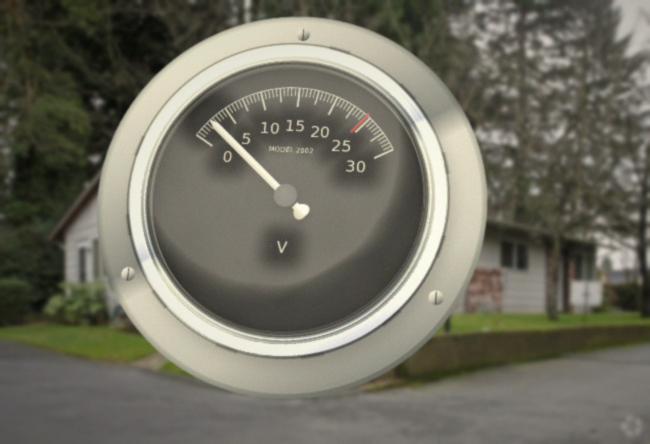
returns 2.5 V
